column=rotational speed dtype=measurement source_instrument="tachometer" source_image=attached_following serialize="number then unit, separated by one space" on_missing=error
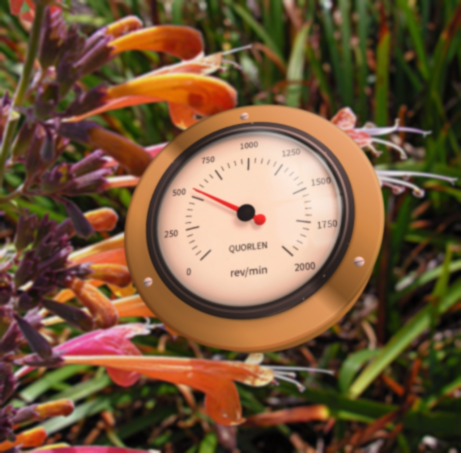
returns 550 rpm
